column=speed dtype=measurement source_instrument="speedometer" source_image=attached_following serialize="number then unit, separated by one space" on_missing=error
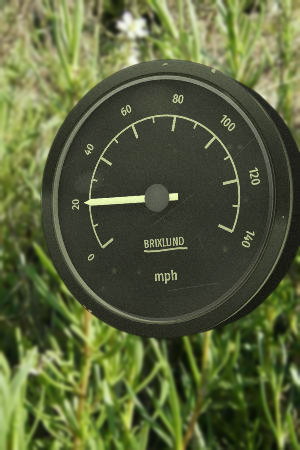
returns 20 mph
